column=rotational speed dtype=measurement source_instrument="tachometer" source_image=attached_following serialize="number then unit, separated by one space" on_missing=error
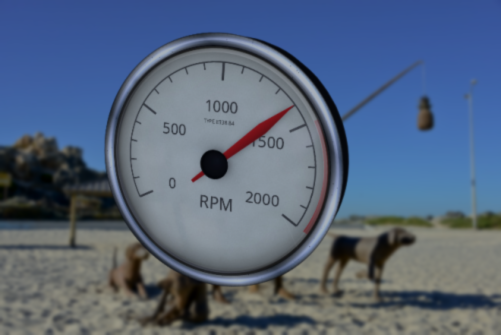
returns 1400 rpm
